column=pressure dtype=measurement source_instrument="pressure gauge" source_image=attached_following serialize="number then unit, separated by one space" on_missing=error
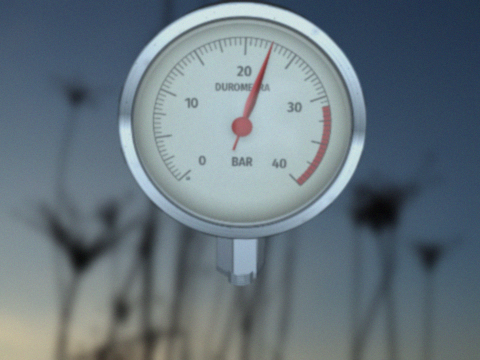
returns 22.5 bar
